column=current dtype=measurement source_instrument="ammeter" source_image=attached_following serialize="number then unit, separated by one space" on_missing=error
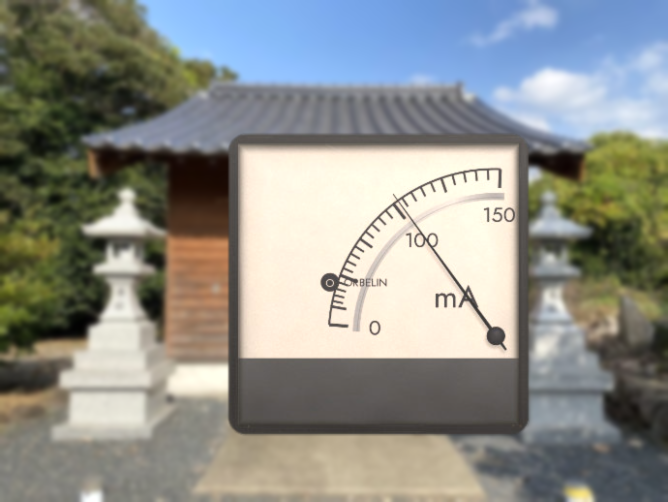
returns 102.5 mA
